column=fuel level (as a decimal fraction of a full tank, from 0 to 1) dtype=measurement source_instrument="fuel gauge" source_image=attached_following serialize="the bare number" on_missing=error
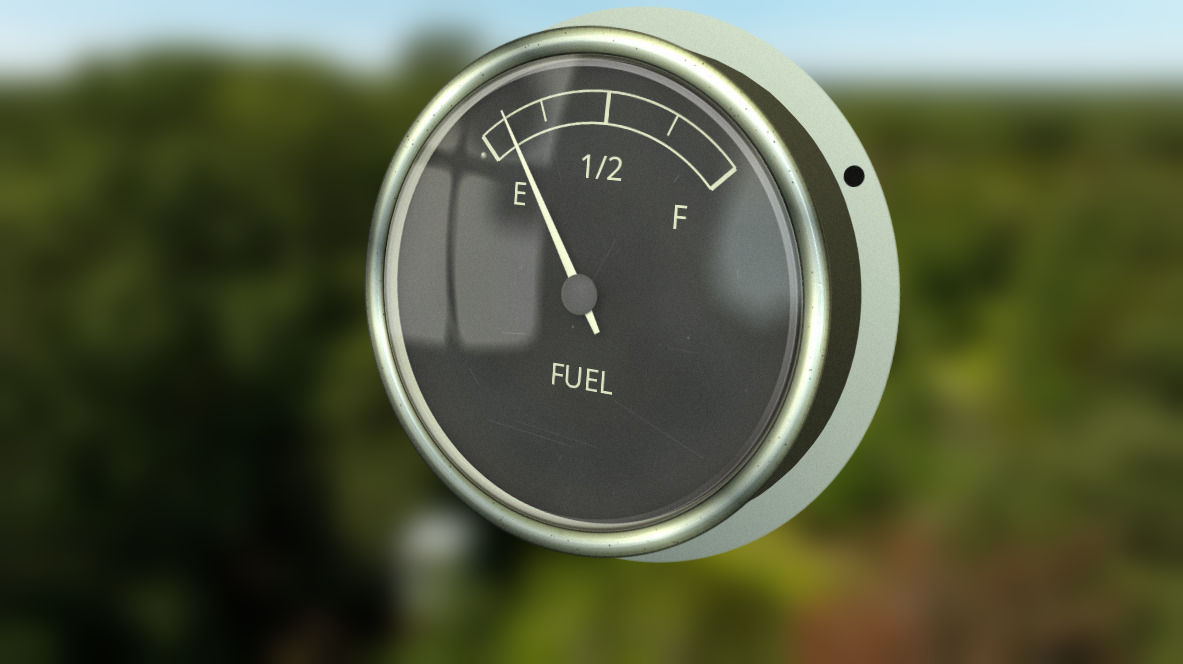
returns 0.125
